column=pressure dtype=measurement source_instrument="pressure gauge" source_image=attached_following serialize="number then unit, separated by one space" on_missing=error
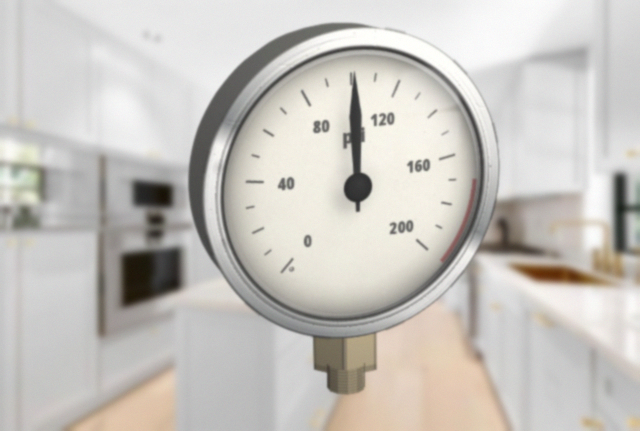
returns 100 psi
